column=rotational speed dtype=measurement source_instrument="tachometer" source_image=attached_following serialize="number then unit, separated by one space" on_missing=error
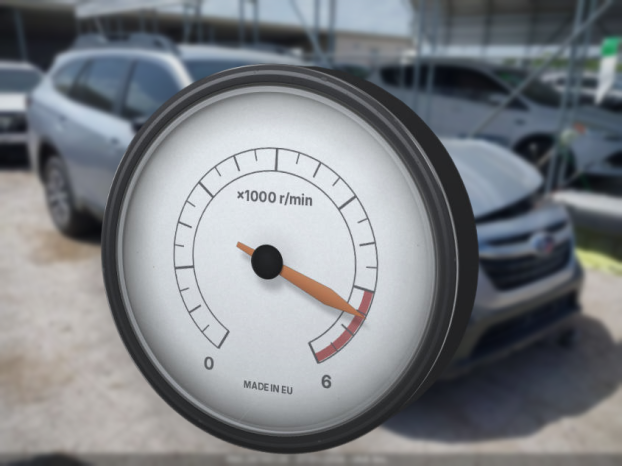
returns 5250 rpm
